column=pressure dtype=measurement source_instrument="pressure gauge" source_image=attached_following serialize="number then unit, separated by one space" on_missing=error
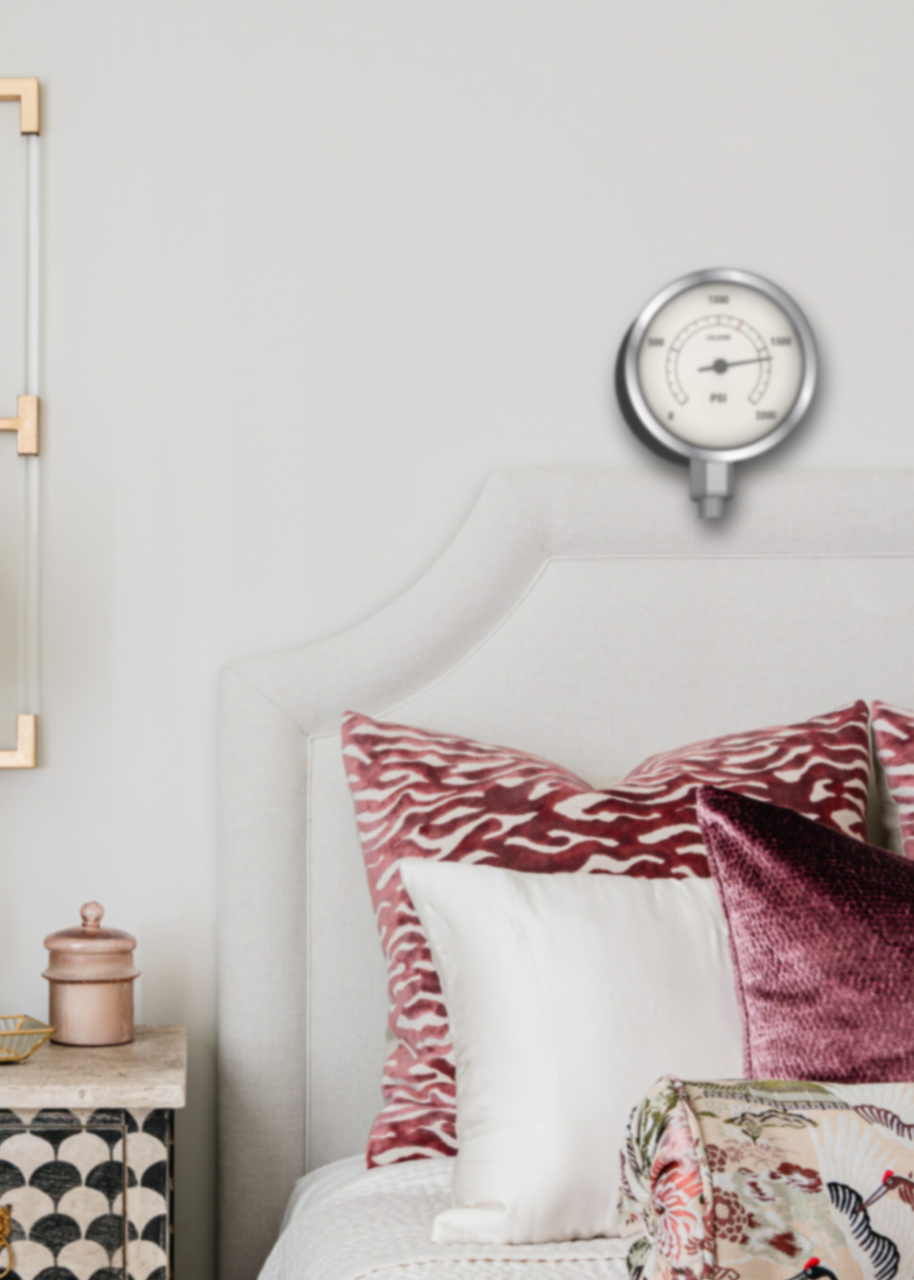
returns 1600 psi
